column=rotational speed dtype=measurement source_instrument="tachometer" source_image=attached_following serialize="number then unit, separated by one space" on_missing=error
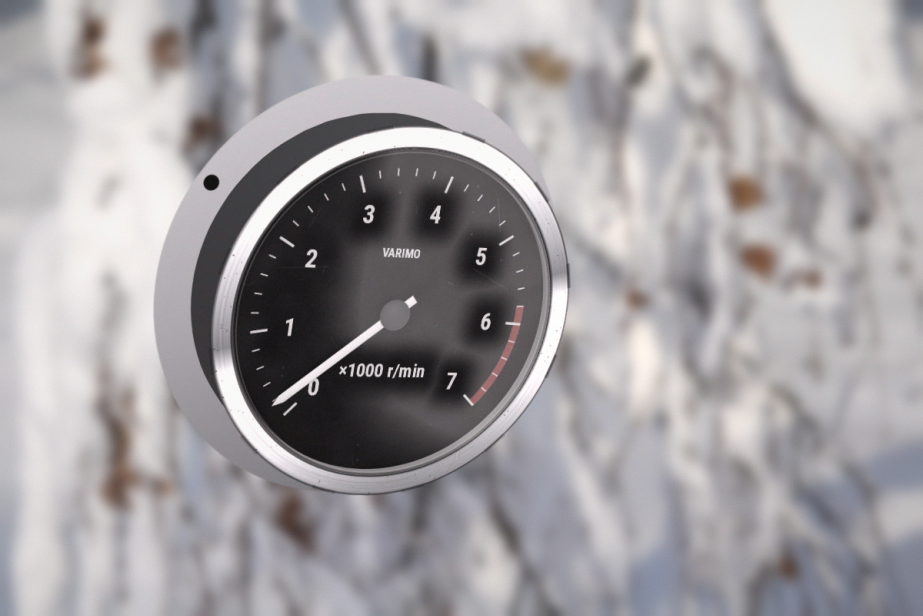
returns 200 rpm
